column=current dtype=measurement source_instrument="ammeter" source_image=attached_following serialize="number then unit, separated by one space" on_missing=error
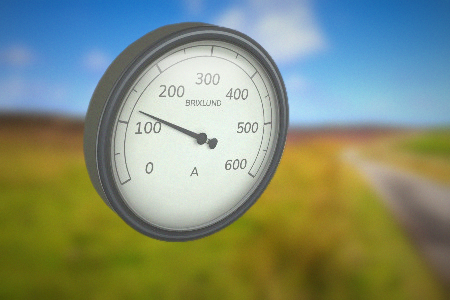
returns 125 A
